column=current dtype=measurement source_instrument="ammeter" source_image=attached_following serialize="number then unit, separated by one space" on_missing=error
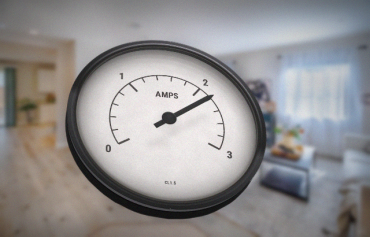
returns 2.2 A
